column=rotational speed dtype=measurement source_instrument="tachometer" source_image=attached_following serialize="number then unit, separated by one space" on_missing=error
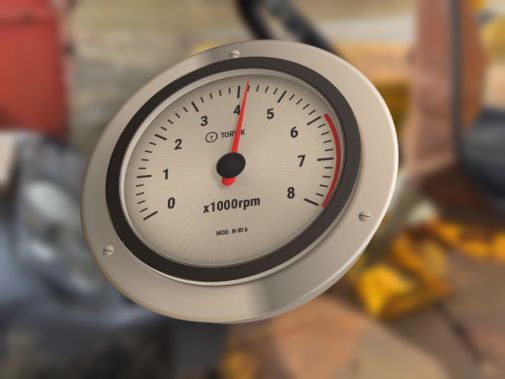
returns 4200 rpm
